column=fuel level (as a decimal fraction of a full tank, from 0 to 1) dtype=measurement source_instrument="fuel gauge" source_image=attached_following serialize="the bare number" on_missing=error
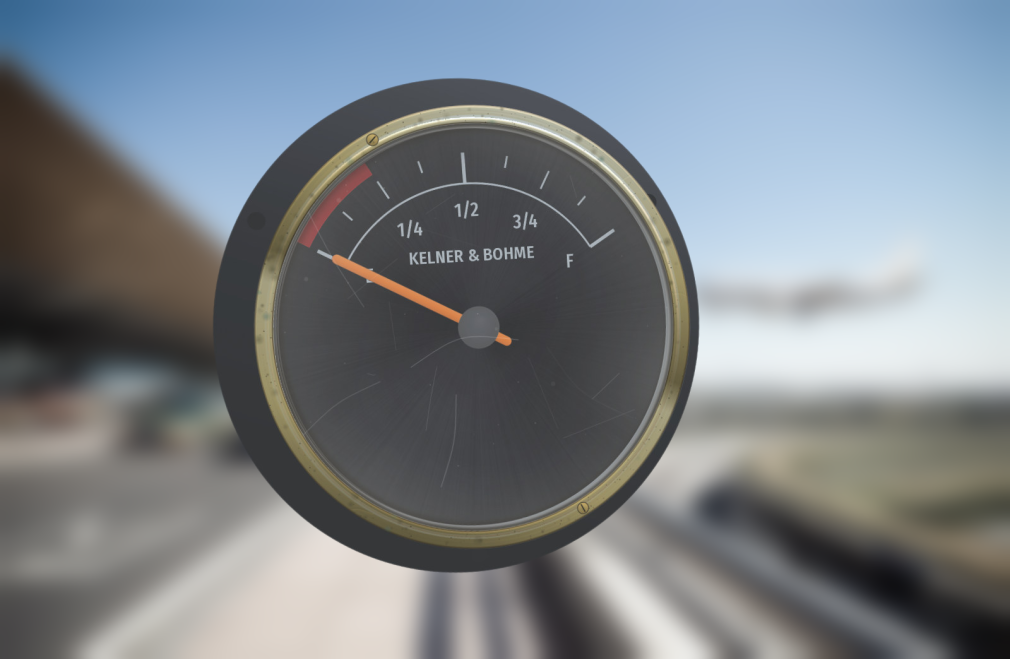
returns 0
